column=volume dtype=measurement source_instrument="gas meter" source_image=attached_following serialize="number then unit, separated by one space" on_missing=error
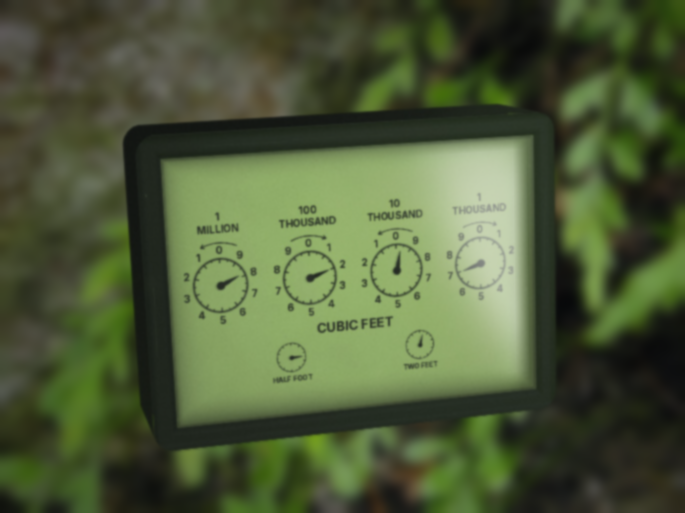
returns 819700 ft³
